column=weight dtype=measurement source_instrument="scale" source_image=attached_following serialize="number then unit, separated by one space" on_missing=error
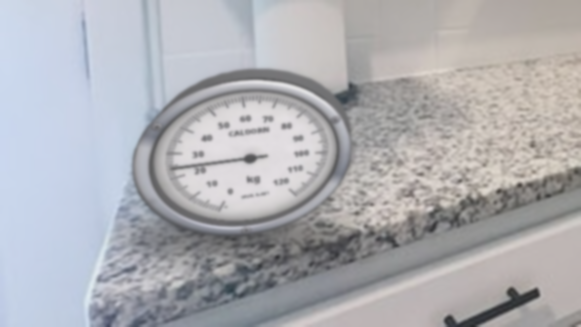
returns 25 kg
